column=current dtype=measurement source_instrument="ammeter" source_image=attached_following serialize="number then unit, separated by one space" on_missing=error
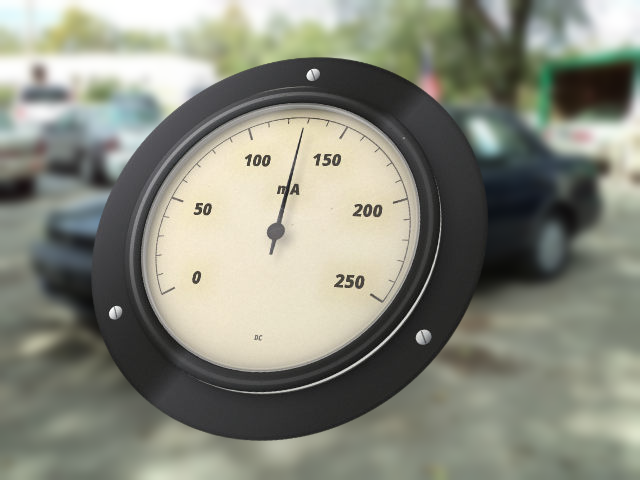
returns 130 mA
